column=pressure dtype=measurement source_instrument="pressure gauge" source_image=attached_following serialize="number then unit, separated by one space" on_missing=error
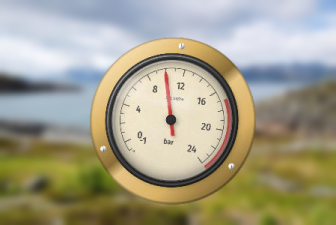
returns 10 bar
